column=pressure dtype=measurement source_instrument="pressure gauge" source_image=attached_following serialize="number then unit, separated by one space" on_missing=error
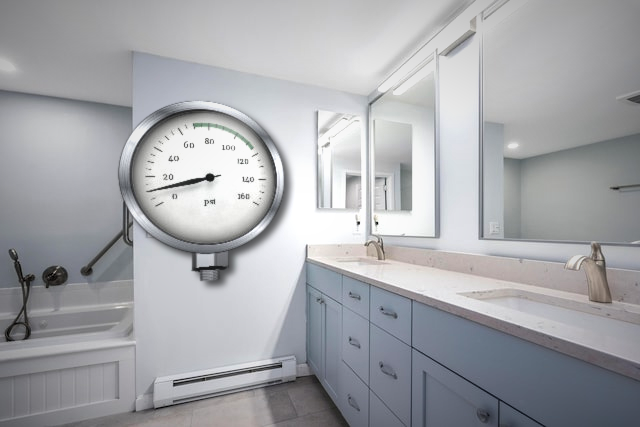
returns 10 psi
